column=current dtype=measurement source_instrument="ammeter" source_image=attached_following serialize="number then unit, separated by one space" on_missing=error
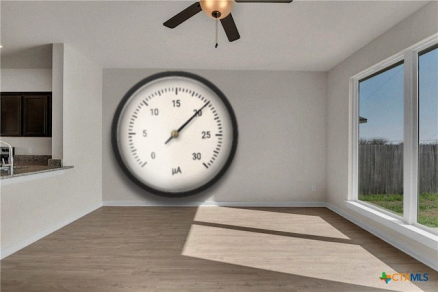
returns 20 µA
